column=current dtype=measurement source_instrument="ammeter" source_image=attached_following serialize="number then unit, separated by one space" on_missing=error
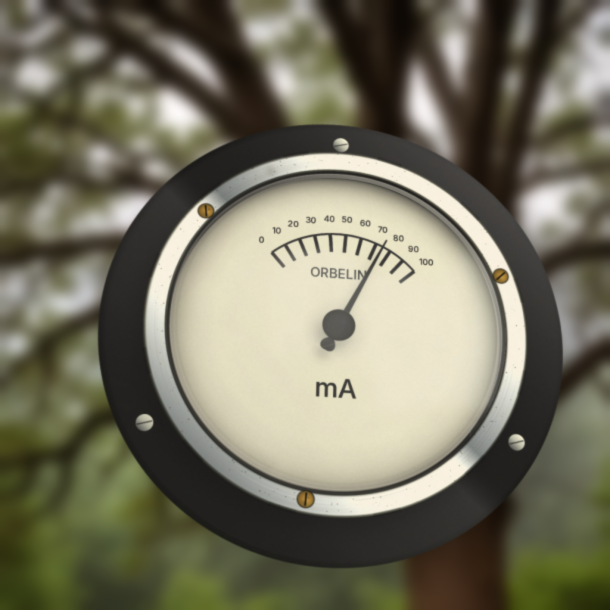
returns 75 mA
